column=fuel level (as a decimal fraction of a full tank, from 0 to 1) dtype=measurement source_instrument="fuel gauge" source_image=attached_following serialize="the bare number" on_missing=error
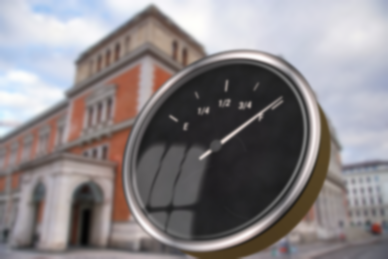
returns 1
